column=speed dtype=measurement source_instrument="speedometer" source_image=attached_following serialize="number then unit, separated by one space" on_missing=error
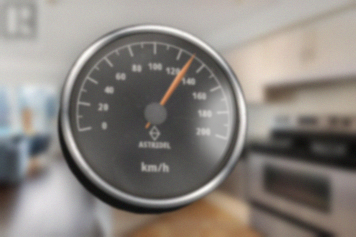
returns 130 km/h
